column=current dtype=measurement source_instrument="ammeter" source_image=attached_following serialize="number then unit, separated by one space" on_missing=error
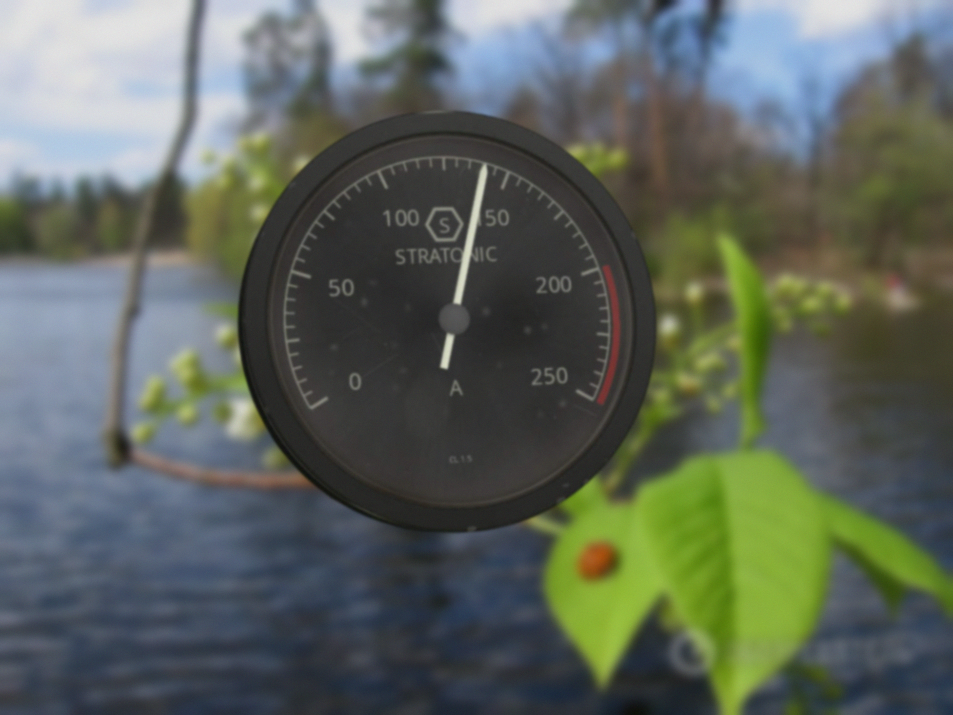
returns 140 A
